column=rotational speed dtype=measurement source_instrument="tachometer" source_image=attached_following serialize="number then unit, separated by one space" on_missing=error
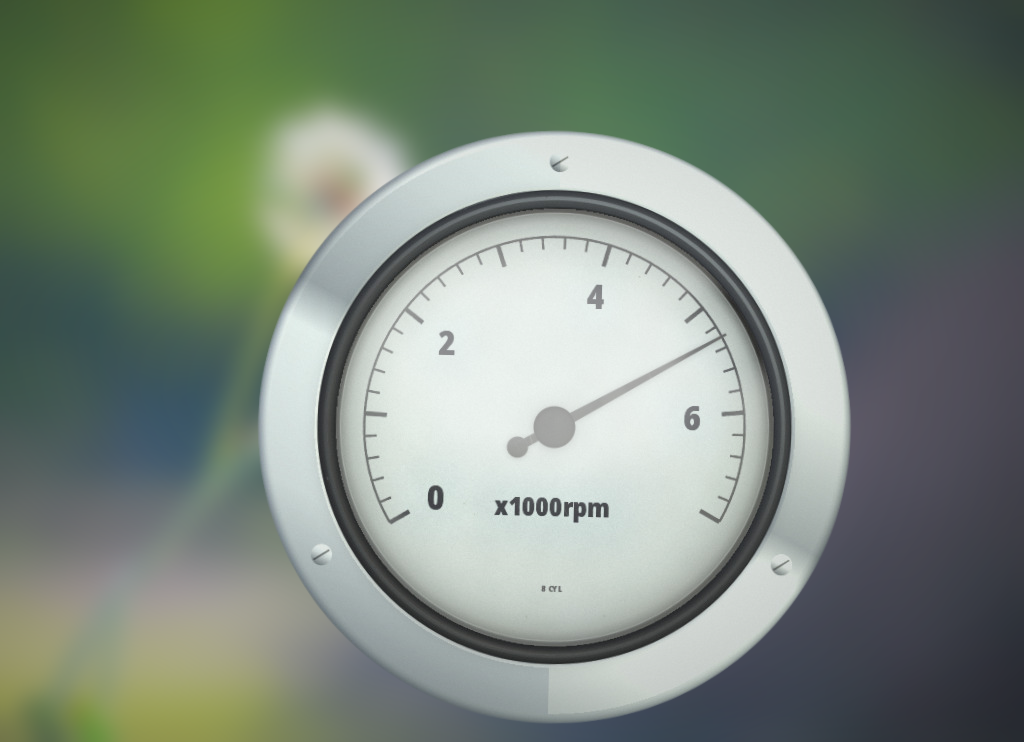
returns 5300 rpm
